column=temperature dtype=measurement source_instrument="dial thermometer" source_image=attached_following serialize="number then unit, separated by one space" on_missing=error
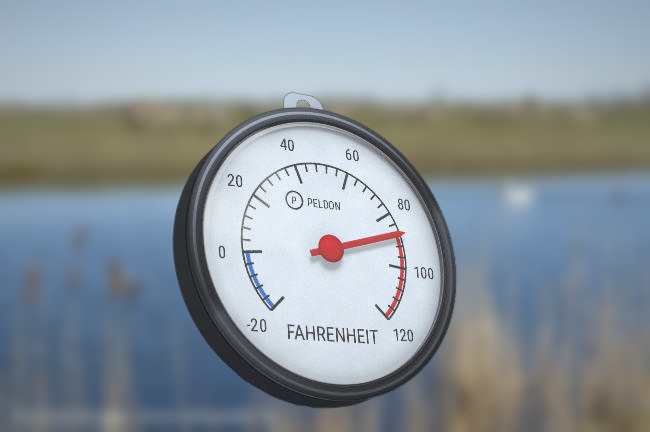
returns 88 °F
